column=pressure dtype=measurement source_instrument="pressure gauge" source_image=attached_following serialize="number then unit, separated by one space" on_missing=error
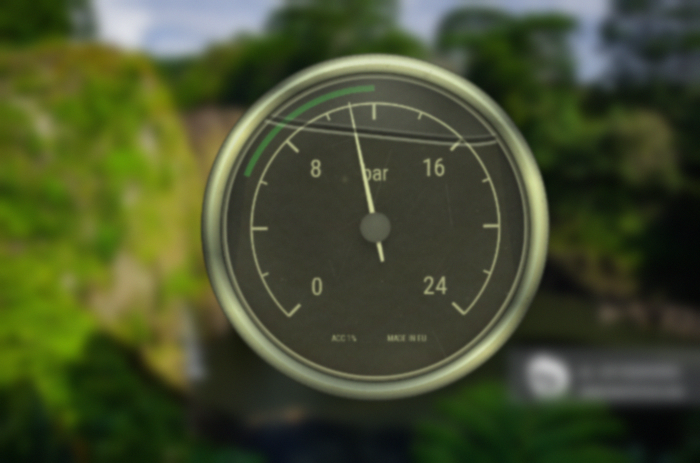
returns 11 bar
